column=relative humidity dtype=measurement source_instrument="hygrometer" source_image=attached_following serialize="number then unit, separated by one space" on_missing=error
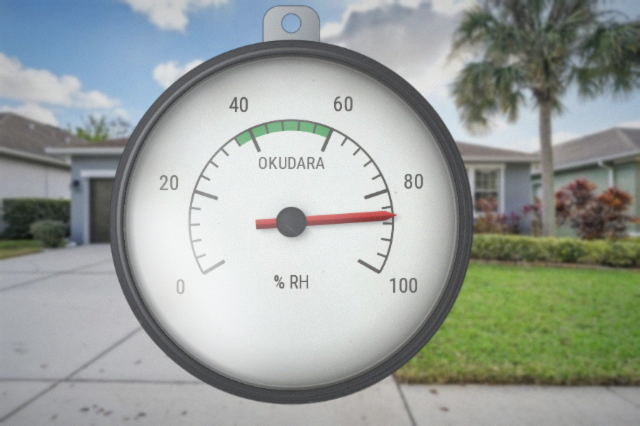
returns 86 %
